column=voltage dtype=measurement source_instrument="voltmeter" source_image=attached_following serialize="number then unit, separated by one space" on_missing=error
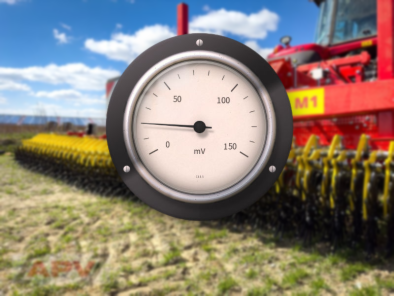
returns 20 mV
